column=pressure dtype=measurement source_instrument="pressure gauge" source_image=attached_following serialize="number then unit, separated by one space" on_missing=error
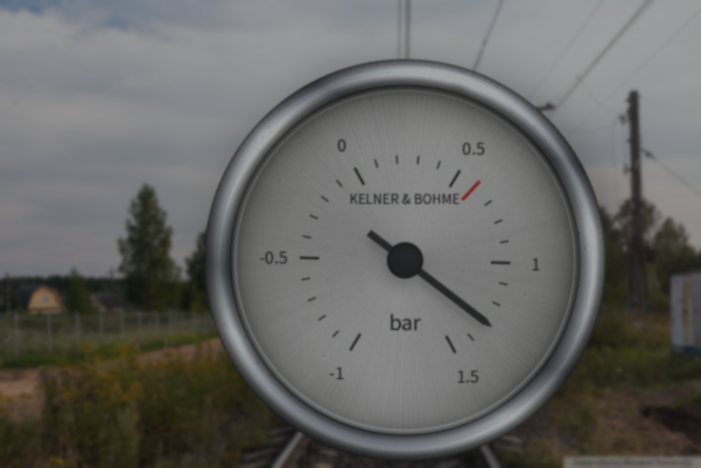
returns 1.3 bar
